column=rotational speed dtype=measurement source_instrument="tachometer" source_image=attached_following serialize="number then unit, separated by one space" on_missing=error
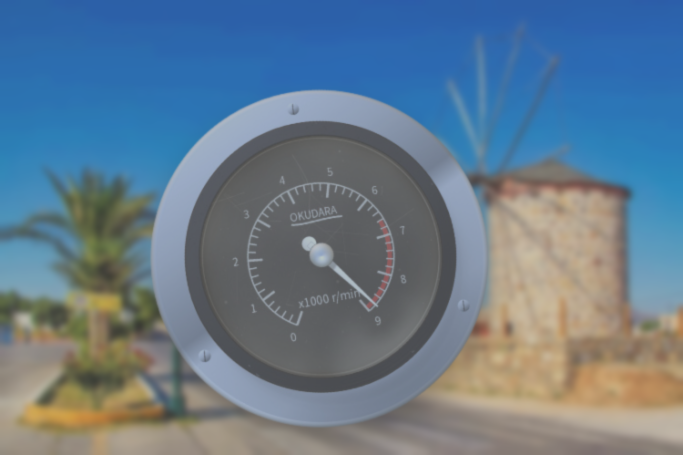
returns 8800 rpm
